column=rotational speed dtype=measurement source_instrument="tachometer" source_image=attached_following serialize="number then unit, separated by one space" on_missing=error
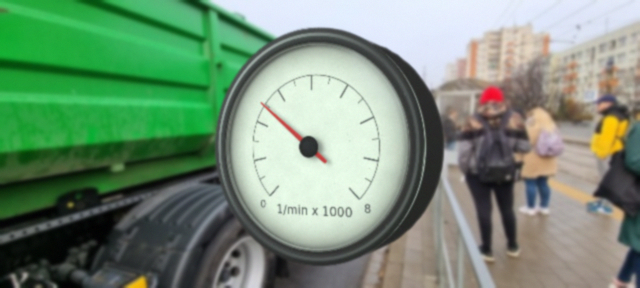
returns 2500 rpm
